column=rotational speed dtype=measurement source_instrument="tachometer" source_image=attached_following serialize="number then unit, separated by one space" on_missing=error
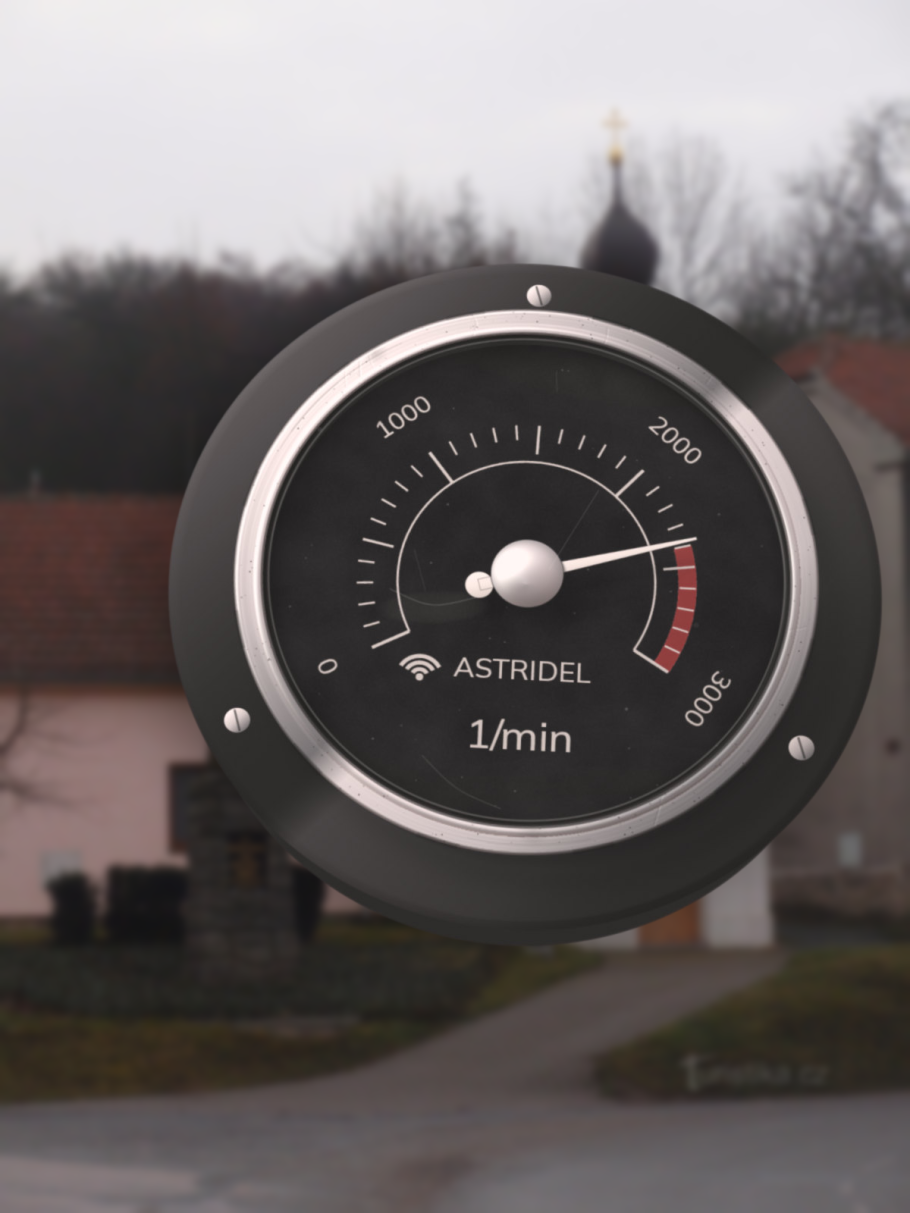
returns 2400 rpm
